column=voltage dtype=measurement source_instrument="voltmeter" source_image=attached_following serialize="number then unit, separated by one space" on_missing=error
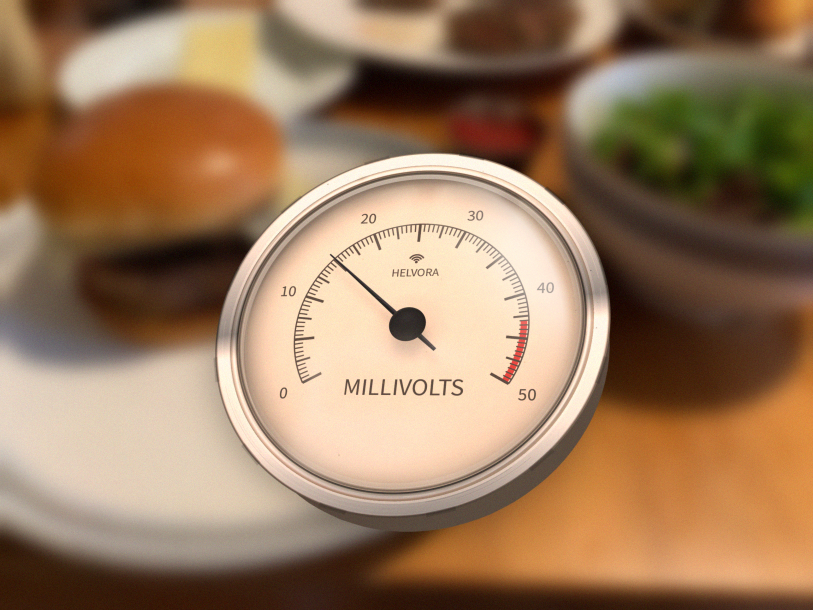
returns 15 mV
